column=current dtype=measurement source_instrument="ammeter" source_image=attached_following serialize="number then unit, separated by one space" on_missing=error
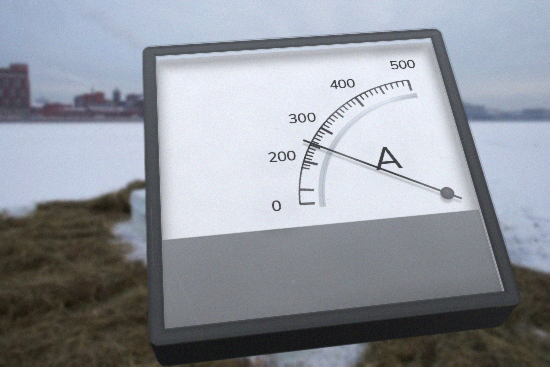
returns 250 A
